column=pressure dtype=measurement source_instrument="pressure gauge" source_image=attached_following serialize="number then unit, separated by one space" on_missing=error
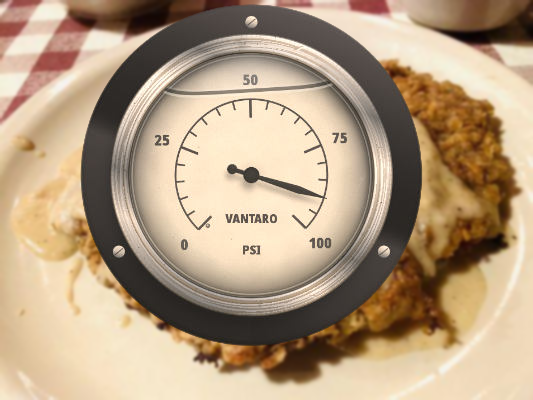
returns 90 psi
